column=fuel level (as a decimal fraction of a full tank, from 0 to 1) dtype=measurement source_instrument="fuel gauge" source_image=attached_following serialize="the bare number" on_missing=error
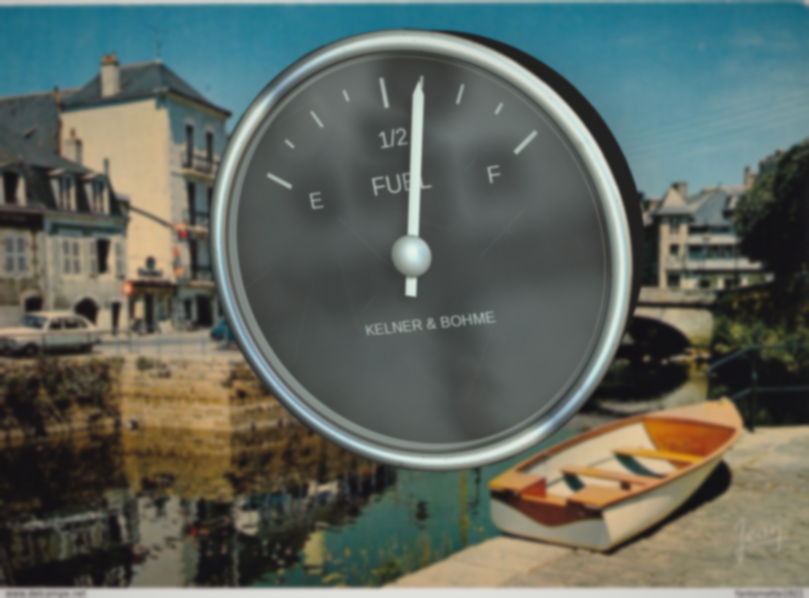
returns 0.625
